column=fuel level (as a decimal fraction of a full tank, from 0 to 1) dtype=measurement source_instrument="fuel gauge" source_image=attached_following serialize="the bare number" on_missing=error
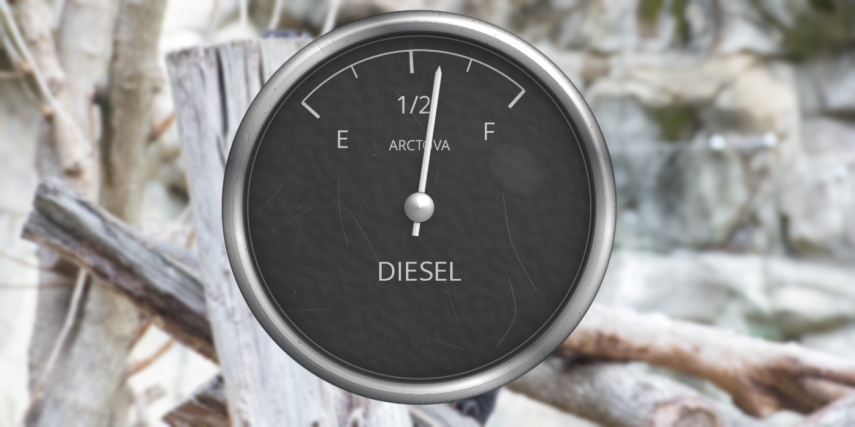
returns 0.625
